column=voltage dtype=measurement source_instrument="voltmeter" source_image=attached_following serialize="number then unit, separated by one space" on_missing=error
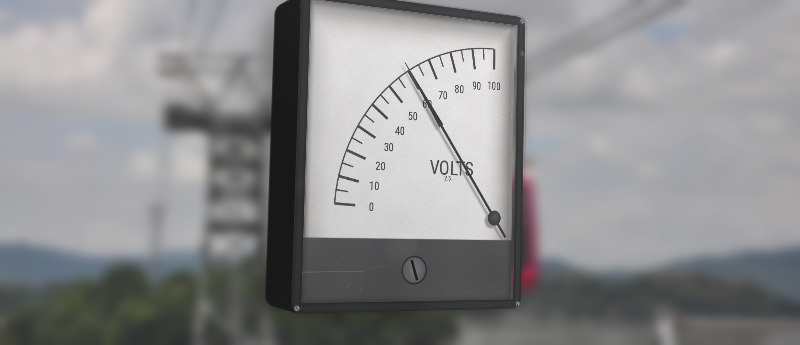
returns 60 V
